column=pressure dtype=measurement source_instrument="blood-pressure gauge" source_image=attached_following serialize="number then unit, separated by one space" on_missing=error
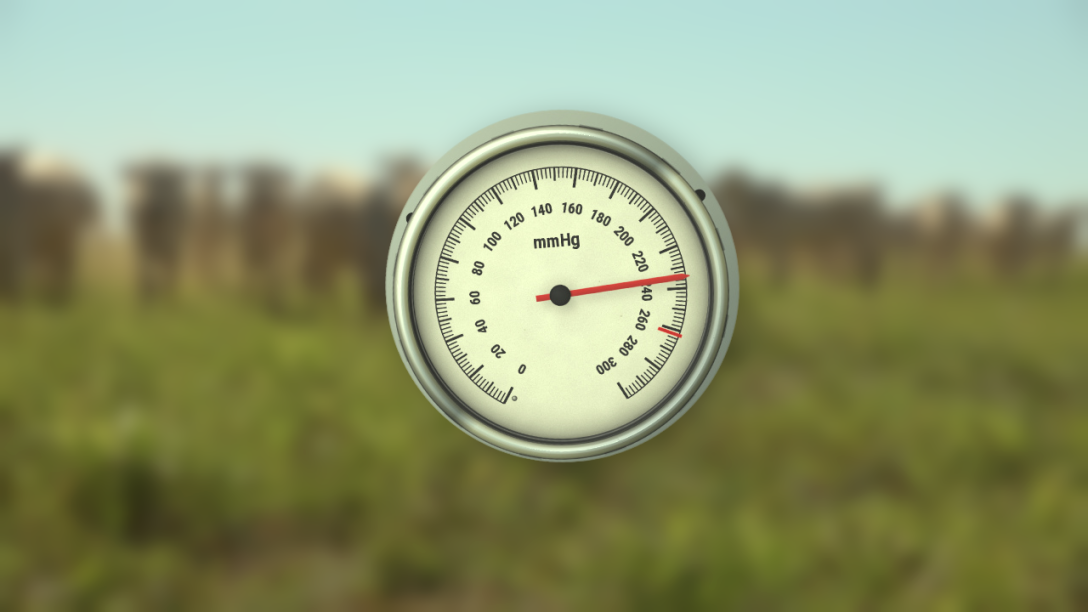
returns 234 mmHg
